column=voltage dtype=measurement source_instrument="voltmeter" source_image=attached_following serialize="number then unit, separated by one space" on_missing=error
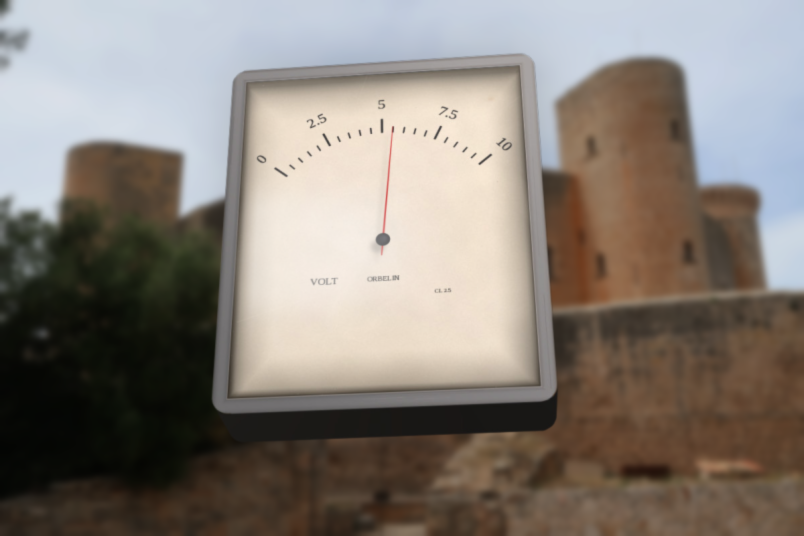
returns 5.5 V
